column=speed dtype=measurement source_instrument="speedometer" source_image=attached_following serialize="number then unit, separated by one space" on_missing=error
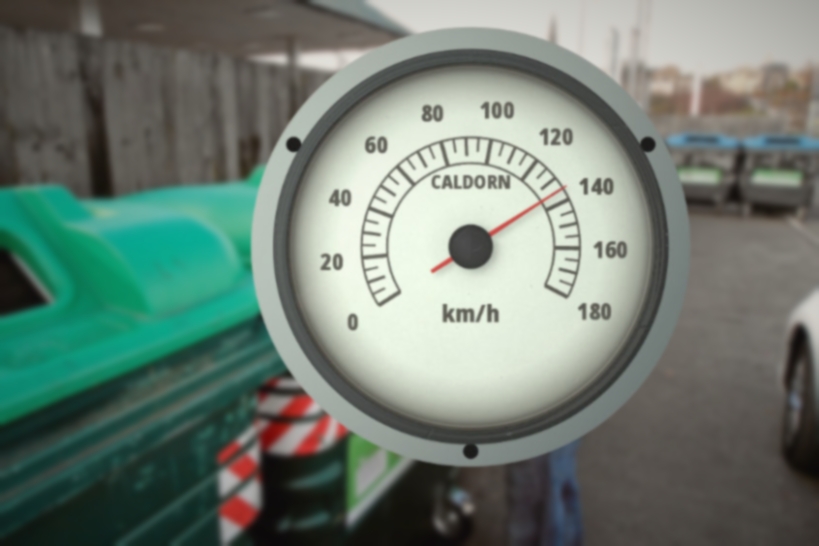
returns 135 km/h
